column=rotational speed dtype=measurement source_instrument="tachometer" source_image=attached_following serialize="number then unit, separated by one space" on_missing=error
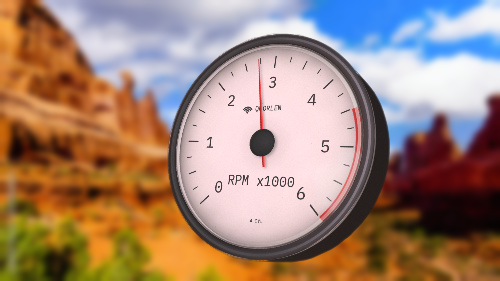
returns 2750 rpm
